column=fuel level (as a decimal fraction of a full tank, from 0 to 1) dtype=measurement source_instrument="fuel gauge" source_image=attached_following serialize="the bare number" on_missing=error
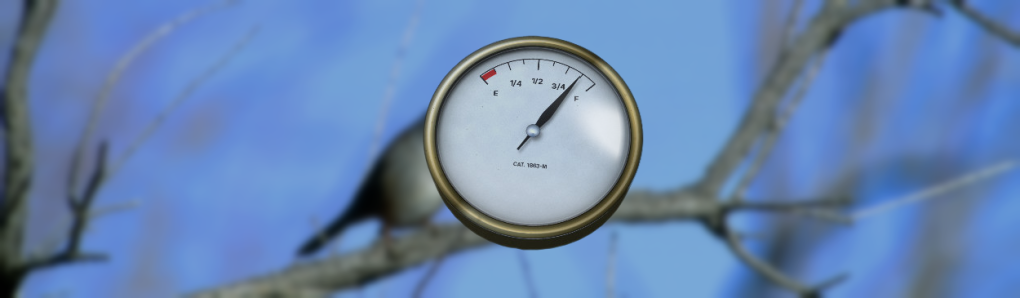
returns 0.875
